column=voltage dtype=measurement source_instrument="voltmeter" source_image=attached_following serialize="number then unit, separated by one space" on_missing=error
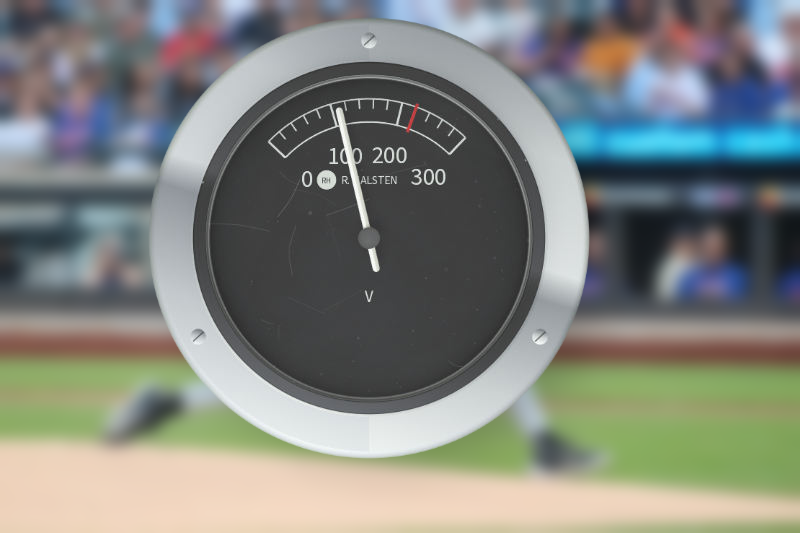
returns 110 V
